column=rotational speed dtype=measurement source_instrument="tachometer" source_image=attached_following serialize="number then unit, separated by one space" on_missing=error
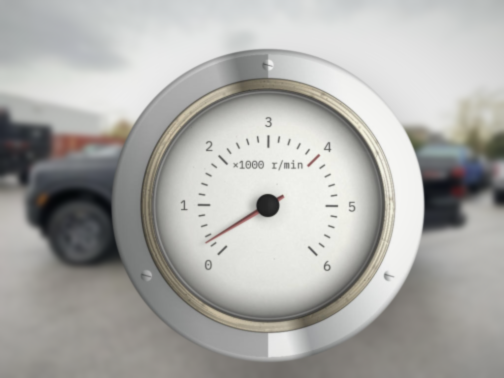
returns 300 rpm
